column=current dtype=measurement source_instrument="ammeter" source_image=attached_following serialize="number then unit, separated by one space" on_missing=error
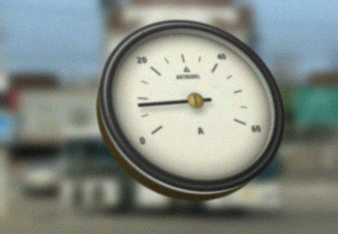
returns 7.5 A
